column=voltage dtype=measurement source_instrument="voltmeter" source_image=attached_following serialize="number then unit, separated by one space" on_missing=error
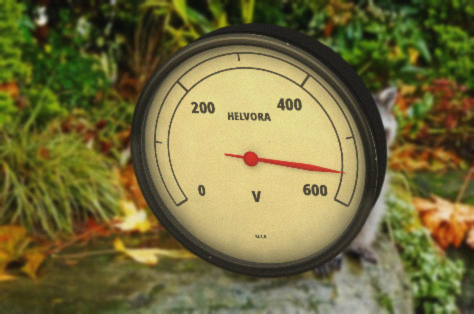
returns 550 V
